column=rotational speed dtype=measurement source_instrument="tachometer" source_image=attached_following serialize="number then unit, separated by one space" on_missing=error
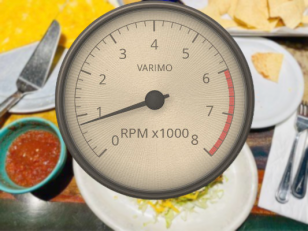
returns 800 rpm
